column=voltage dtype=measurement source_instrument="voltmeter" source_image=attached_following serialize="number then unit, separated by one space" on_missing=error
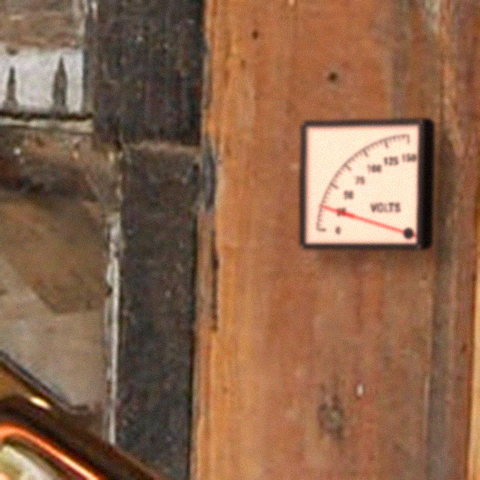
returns 25 V
